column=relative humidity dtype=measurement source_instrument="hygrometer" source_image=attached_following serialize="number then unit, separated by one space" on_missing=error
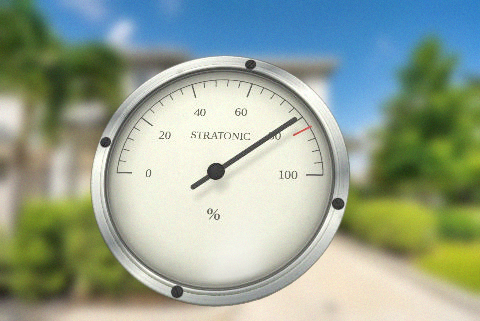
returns 80 %
